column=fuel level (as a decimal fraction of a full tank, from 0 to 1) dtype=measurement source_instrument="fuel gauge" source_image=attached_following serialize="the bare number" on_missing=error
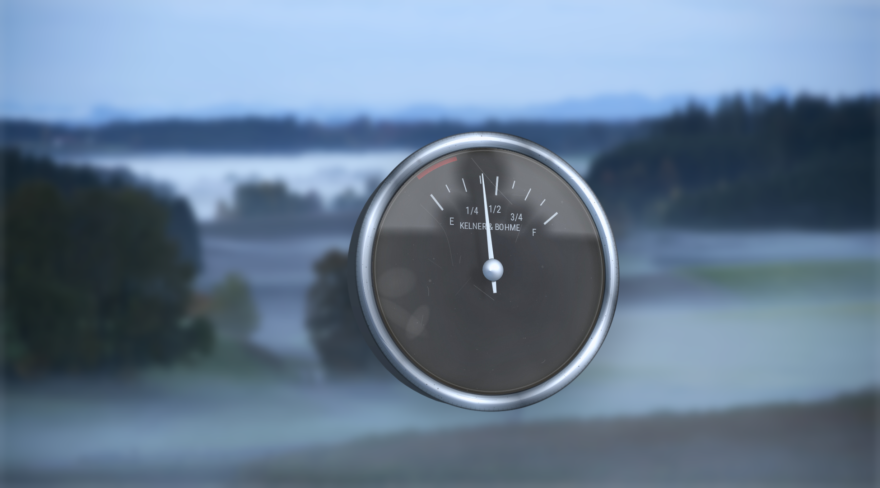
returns 0.375
